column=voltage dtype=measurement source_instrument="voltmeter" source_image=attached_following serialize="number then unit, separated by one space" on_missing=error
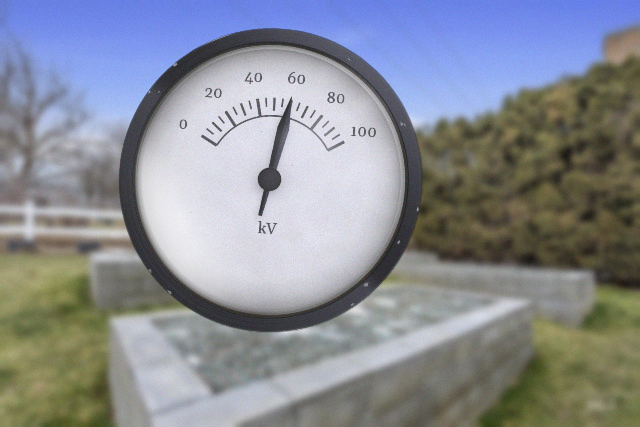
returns 60 kV
